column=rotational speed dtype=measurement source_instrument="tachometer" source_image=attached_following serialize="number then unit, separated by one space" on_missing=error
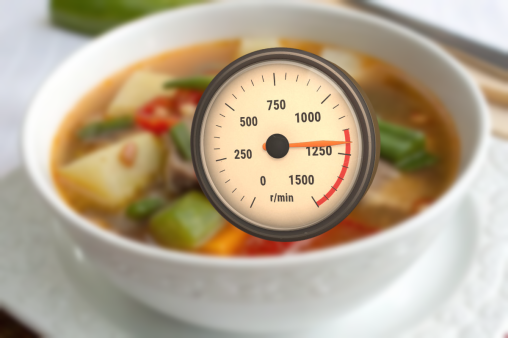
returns 1200 rpm
